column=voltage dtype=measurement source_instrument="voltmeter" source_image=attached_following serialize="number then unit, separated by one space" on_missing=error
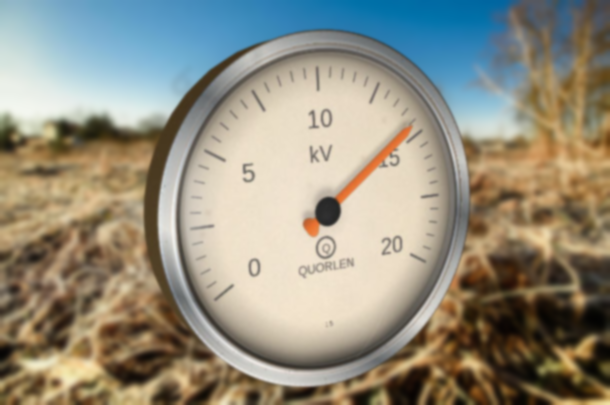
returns 14.5 kV
